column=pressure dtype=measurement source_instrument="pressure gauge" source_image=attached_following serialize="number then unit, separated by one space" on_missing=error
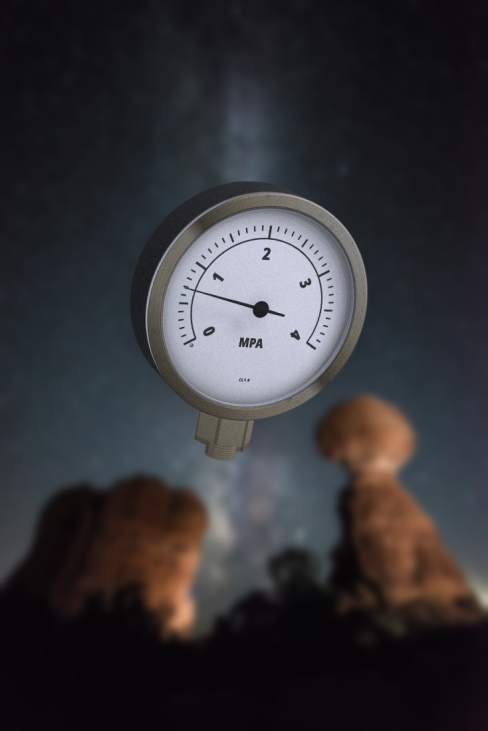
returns 0.7 MPa
